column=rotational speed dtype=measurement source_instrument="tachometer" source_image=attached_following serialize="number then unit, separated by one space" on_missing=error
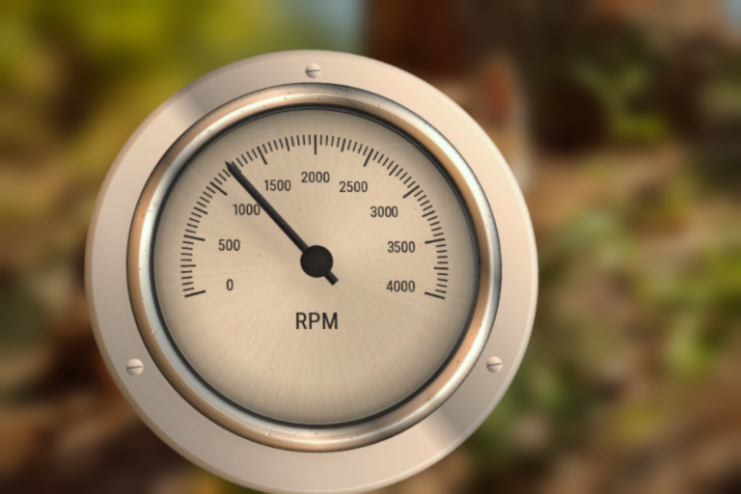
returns 1200 rpm
